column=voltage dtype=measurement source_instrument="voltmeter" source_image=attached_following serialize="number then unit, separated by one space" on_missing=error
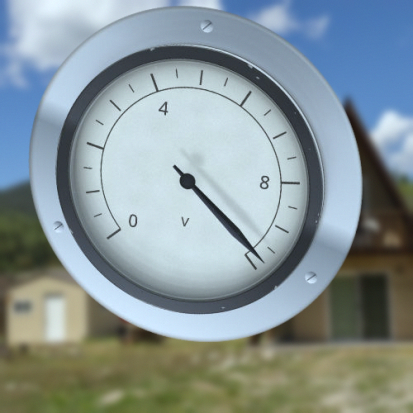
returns 9.75 V
